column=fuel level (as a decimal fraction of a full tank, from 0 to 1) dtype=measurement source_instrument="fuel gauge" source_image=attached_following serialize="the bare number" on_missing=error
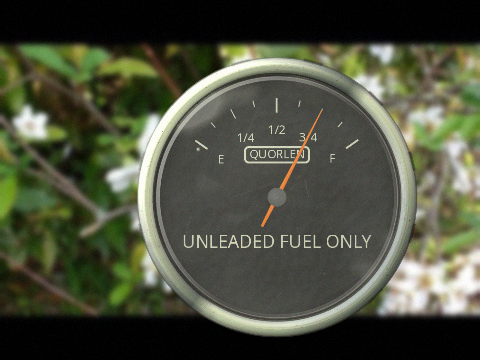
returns 0.75
